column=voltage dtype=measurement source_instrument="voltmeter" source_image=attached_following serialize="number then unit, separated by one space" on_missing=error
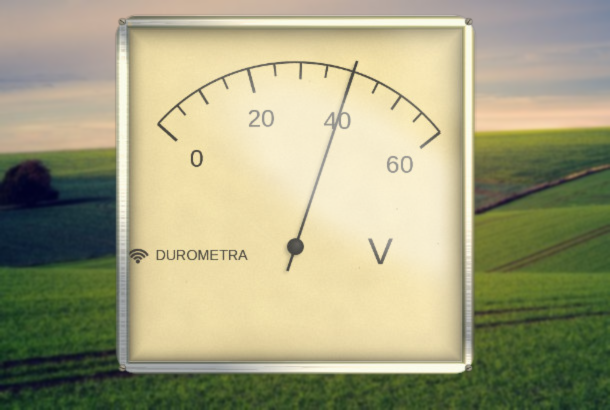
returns 40 V
